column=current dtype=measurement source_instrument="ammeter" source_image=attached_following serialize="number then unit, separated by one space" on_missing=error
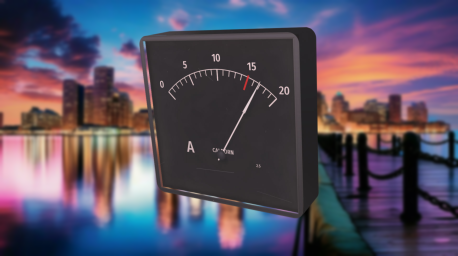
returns 17 A
